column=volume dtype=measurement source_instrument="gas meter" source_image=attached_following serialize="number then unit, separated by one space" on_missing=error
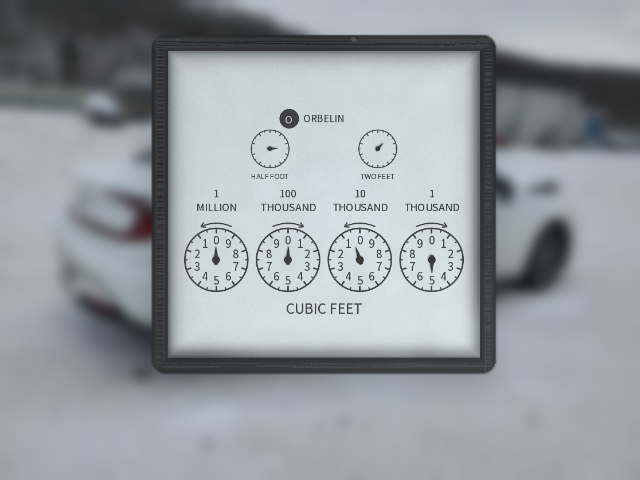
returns 500 ft³
